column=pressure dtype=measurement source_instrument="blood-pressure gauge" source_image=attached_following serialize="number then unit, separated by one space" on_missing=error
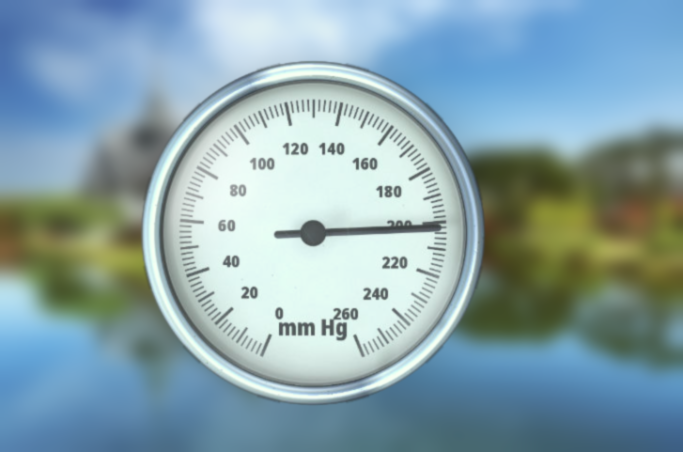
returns 202 mmHg
